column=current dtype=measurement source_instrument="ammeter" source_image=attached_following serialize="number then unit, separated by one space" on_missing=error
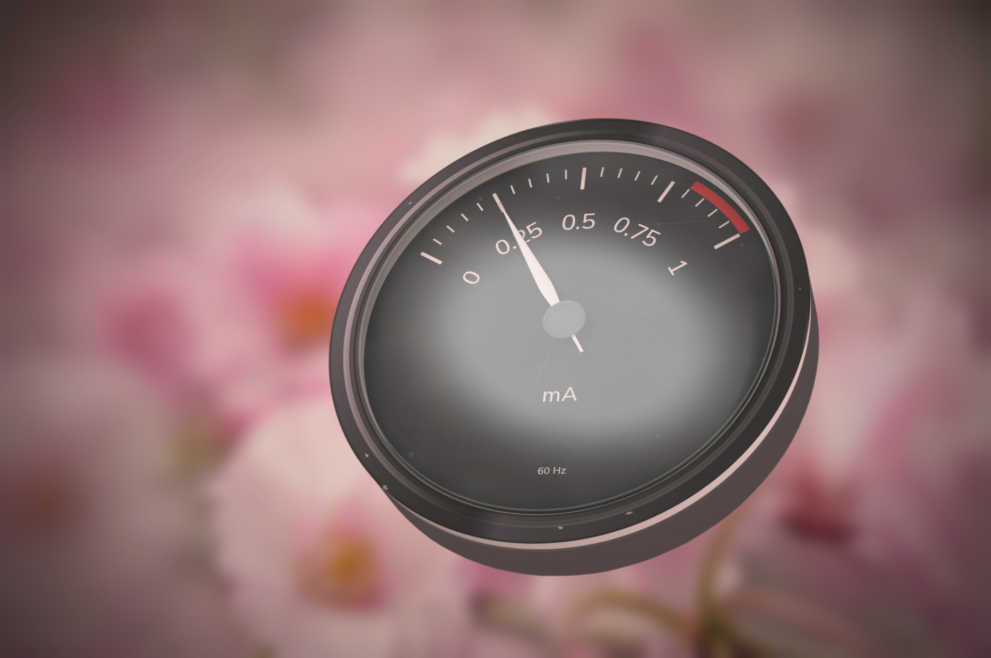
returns 0.25 mA
